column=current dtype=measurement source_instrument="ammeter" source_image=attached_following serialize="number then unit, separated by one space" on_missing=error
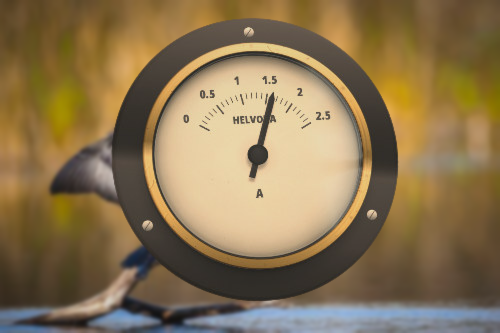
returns 1.6 A
